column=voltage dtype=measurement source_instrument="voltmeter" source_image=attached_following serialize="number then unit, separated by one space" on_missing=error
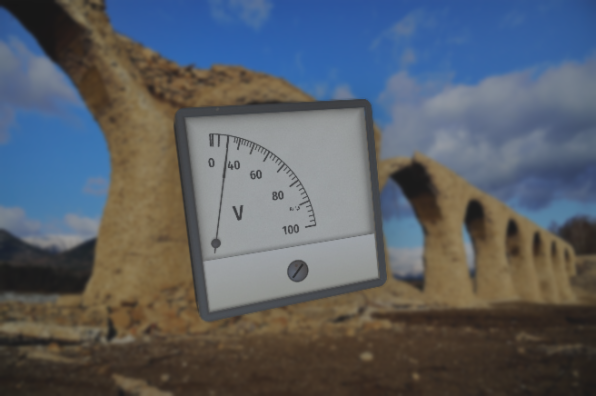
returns 30 V
